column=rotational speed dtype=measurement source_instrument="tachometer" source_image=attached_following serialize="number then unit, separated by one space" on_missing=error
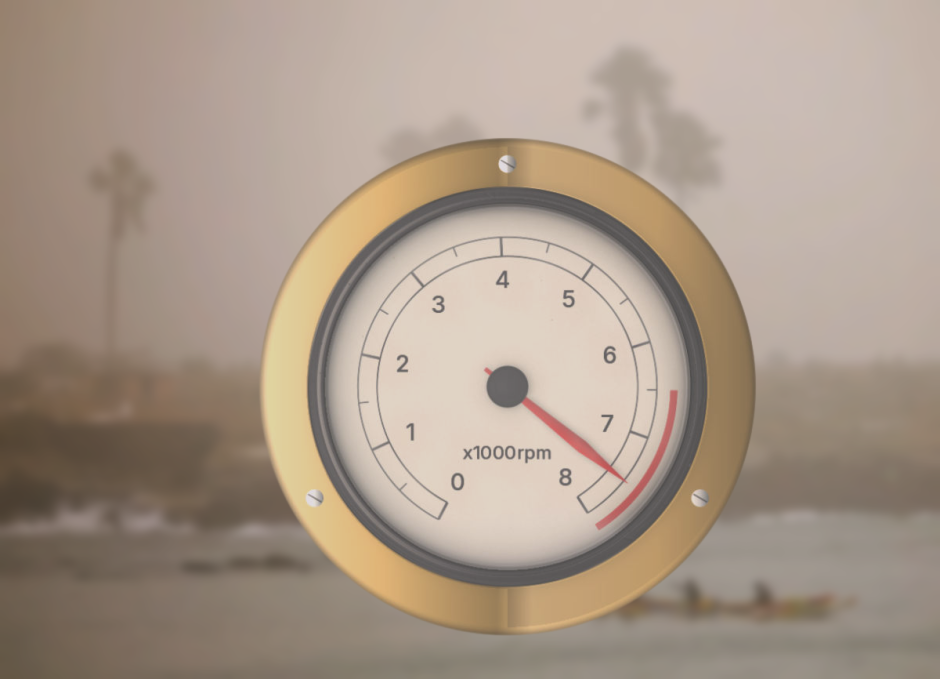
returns 7500 rpm
